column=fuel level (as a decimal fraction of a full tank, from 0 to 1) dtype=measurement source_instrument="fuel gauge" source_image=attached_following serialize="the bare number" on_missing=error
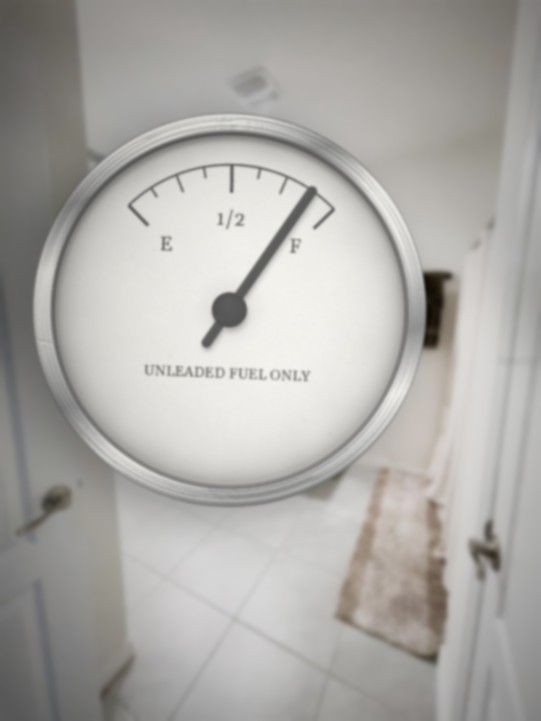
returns 0.875
